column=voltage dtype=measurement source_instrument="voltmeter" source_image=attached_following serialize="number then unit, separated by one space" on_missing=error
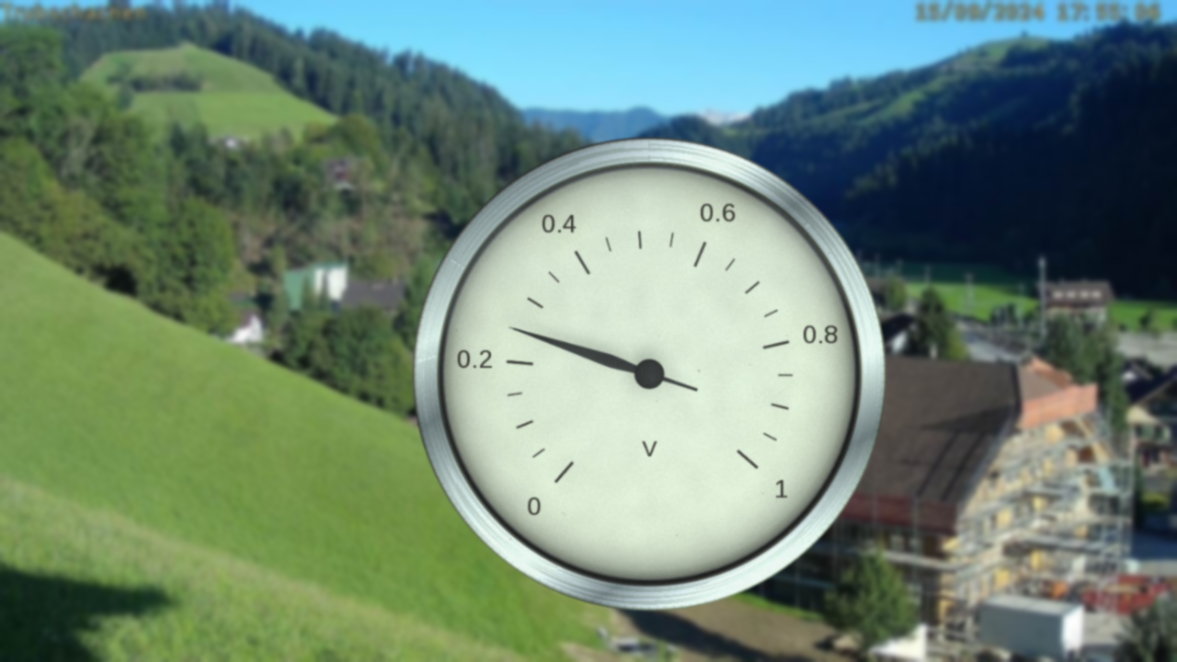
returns 0.25 V
